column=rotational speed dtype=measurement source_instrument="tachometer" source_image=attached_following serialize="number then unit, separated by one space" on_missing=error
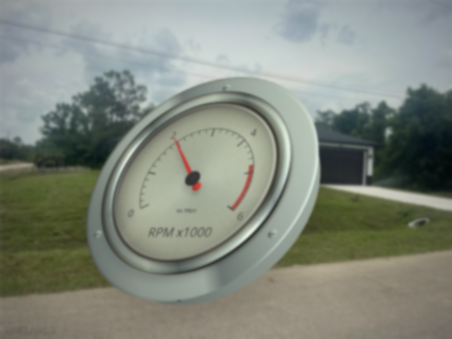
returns 2000 rpm
